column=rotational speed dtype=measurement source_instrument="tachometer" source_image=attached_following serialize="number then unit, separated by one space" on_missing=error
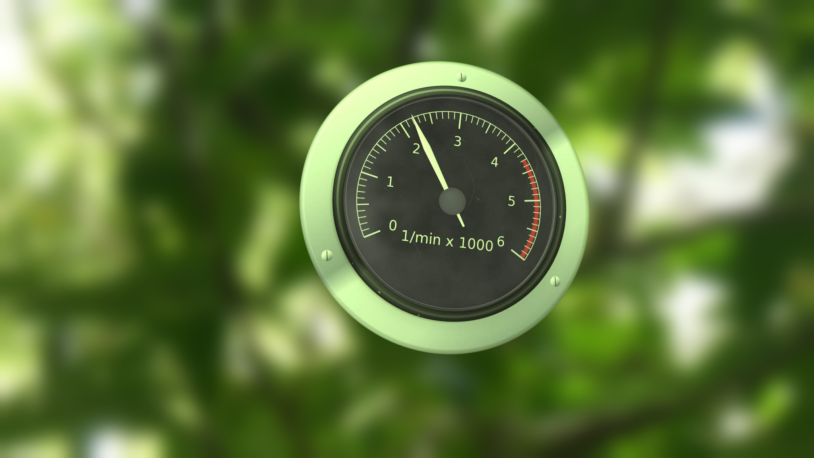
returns 2200 rpm
